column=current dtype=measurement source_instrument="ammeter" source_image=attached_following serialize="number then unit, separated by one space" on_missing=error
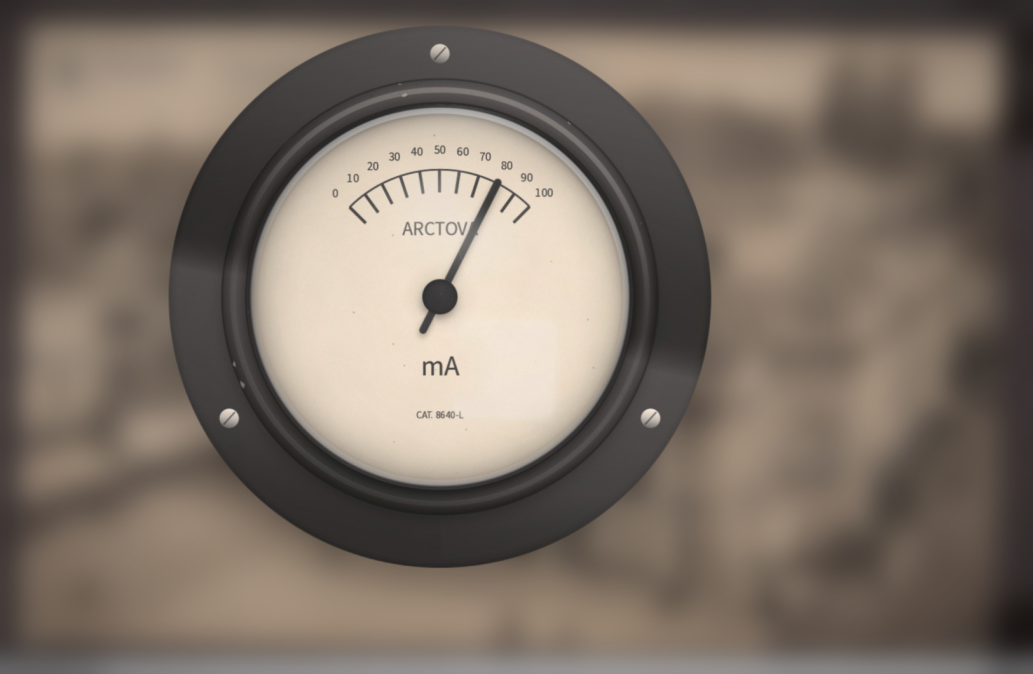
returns 80 mA
